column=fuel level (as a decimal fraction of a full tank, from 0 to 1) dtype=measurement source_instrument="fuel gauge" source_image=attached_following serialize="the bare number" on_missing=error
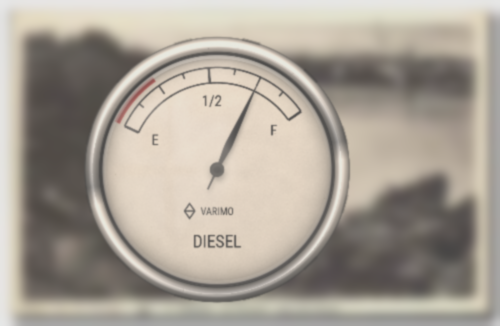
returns 0.75
